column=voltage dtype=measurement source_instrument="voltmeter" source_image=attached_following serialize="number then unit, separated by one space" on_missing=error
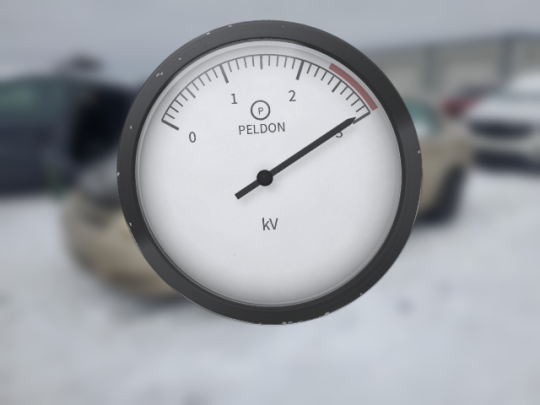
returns 2.95 kV
